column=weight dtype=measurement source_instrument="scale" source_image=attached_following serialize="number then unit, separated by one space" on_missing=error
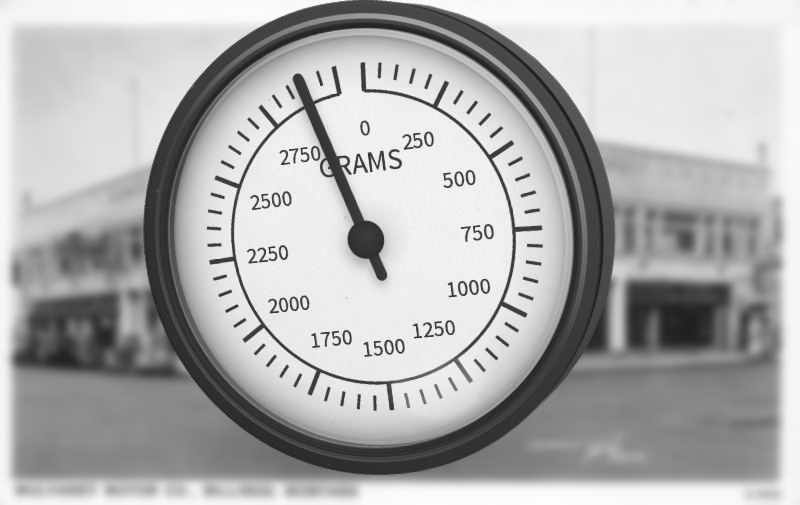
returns 2900 g
